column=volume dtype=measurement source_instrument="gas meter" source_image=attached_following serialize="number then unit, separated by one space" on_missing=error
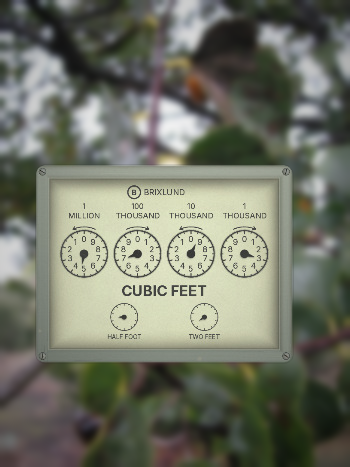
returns 469300 ft³
